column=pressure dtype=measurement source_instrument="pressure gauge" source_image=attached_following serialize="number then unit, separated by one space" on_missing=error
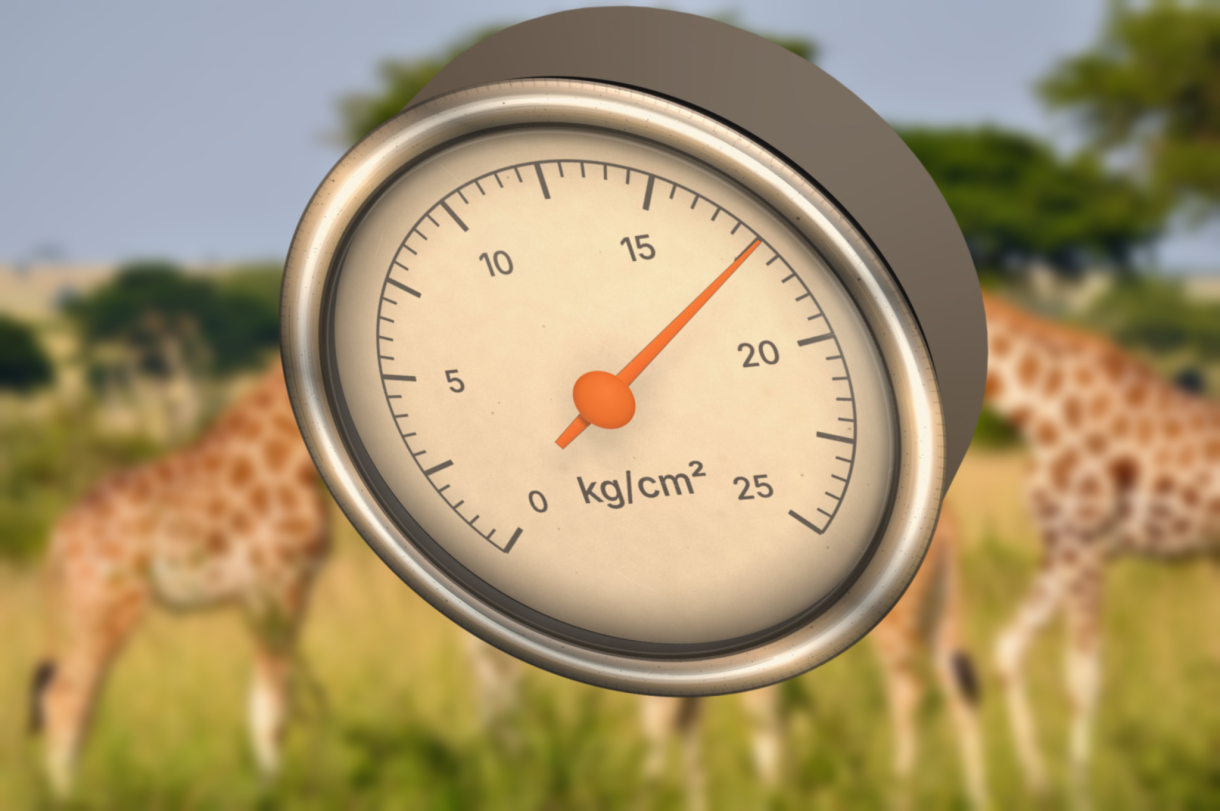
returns 17.5 kg/cm²
